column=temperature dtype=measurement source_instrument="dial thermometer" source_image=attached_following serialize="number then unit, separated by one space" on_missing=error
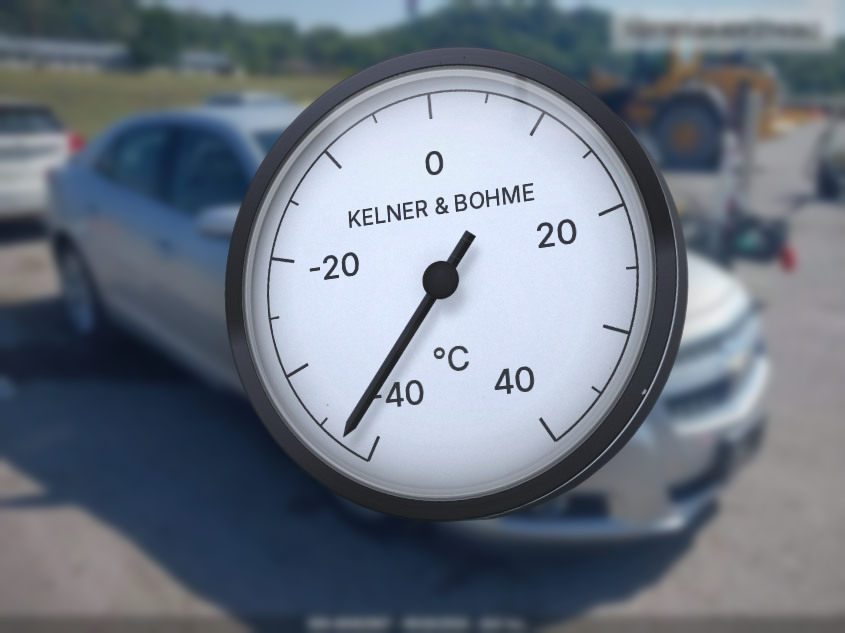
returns -37.5 °C
